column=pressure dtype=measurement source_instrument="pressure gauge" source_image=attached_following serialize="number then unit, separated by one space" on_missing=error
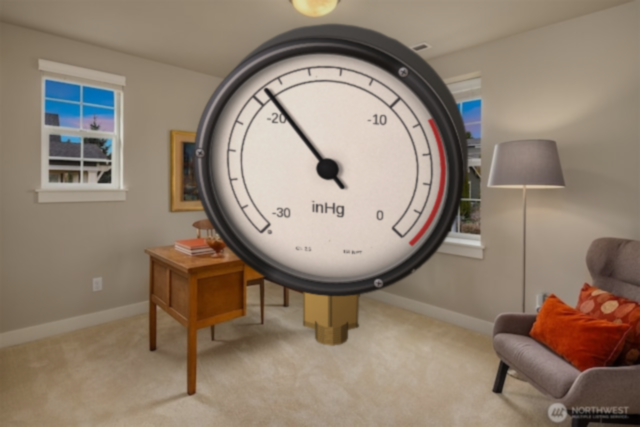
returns -19 inHg
